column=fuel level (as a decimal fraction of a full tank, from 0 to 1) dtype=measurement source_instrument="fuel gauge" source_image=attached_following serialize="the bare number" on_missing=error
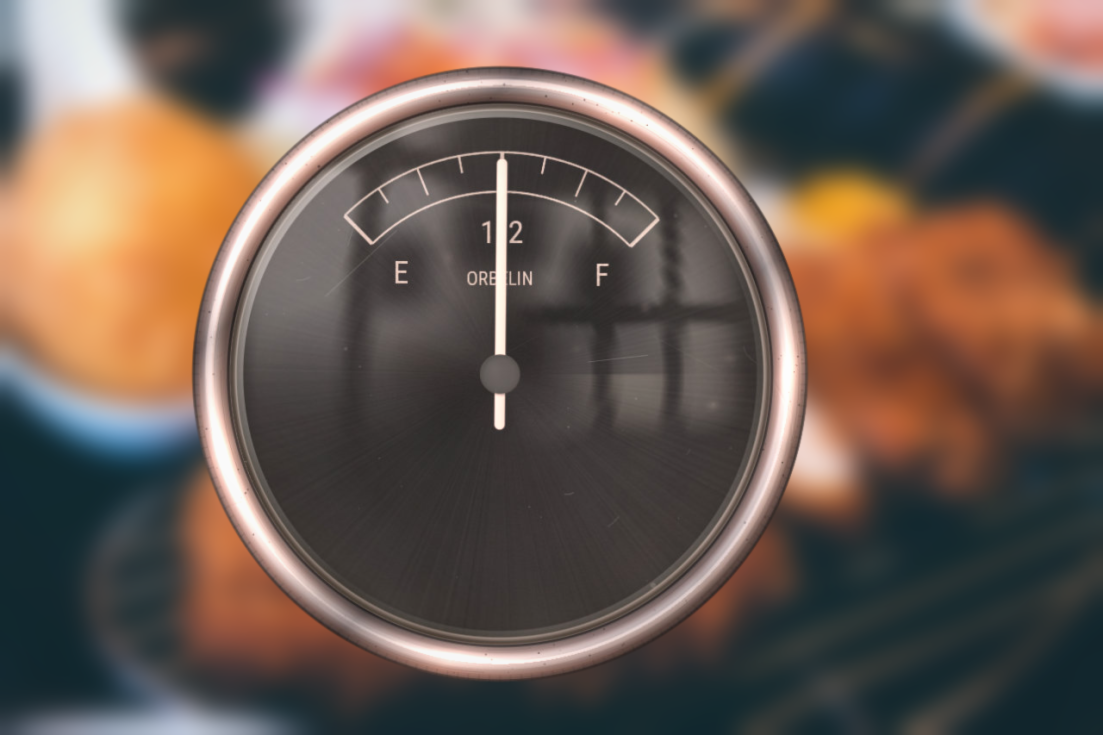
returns 0.5
